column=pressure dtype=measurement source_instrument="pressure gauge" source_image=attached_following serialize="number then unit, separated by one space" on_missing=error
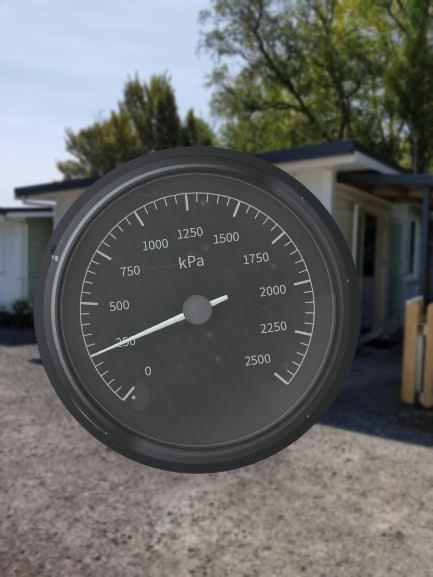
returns 250 kPa
